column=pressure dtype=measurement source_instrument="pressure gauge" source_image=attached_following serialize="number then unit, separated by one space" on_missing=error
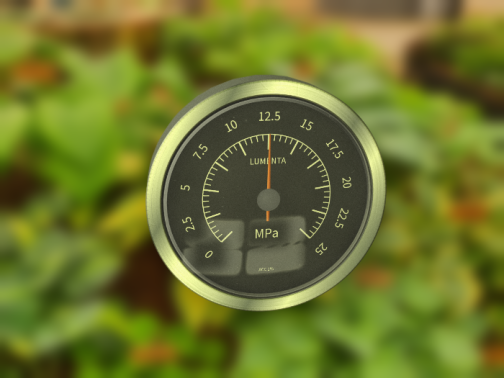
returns 12.5 MPa
